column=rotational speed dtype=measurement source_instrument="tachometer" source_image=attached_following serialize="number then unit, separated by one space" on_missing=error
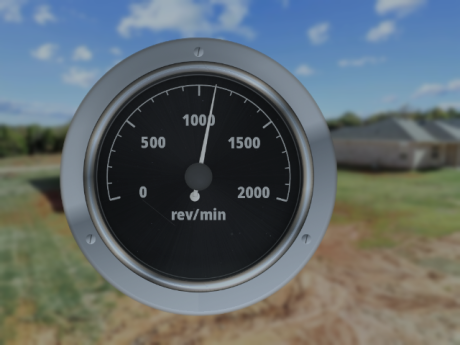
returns 1100 rpm
